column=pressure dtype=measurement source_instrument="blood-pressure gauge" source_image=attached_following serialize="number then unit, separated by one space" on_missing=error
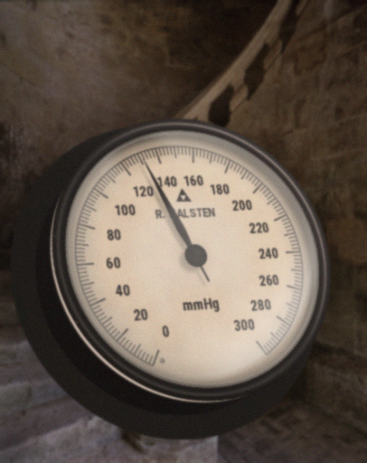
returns 130 mmHg
